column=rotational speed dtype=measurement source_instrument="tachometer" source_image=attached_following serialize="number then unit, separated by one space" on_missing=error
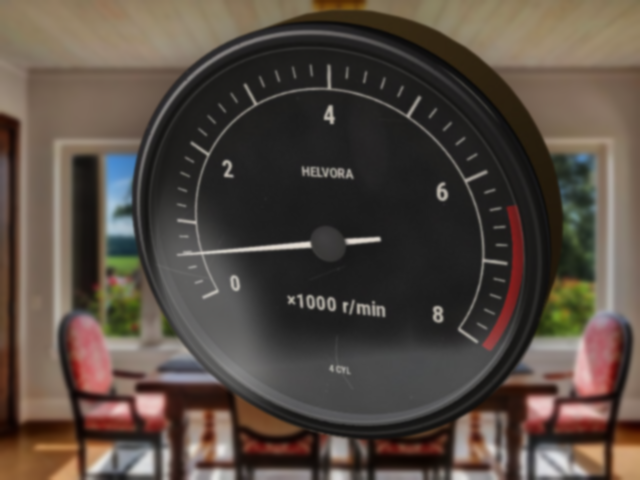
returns 600 rpm
